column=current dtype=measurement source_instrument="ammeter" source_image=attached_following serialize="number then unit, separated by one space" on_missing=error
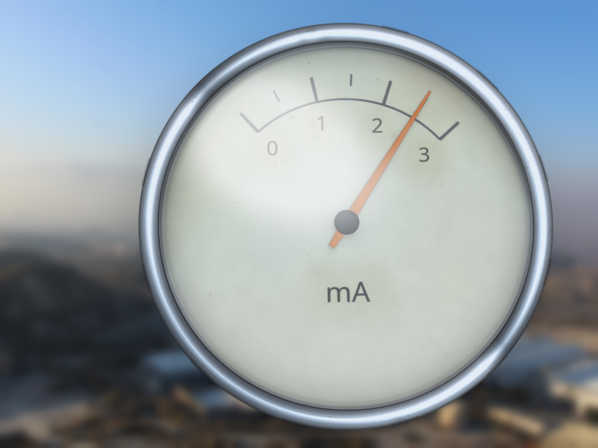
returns 2.5 mA
